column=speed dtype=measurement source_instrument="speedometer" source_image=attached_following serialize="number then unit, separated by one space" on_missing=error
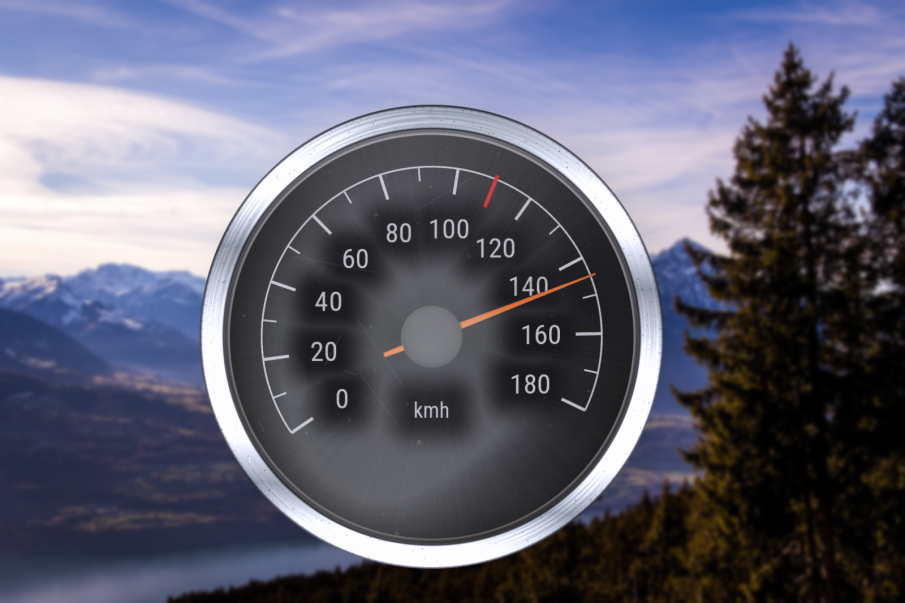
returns 145 km/h
